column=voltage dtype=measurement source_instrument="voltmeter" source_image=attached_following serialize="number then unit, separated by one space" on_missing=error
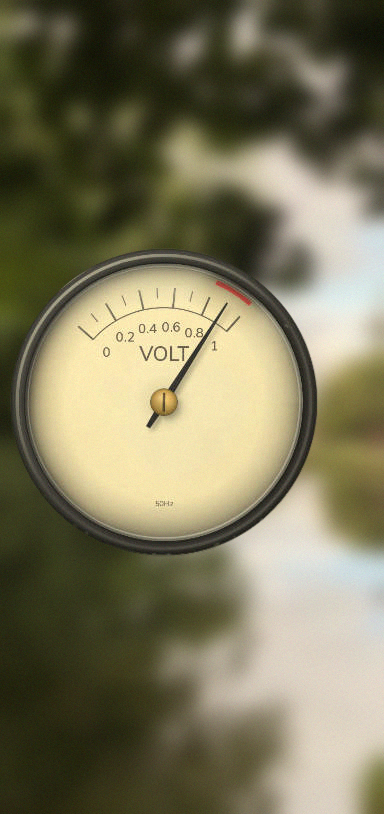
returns 0.9 V
